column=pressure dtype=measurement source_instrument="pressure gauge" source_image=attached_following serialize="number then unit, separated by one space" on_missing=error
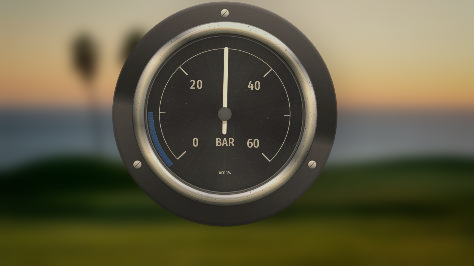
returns 30 bar
